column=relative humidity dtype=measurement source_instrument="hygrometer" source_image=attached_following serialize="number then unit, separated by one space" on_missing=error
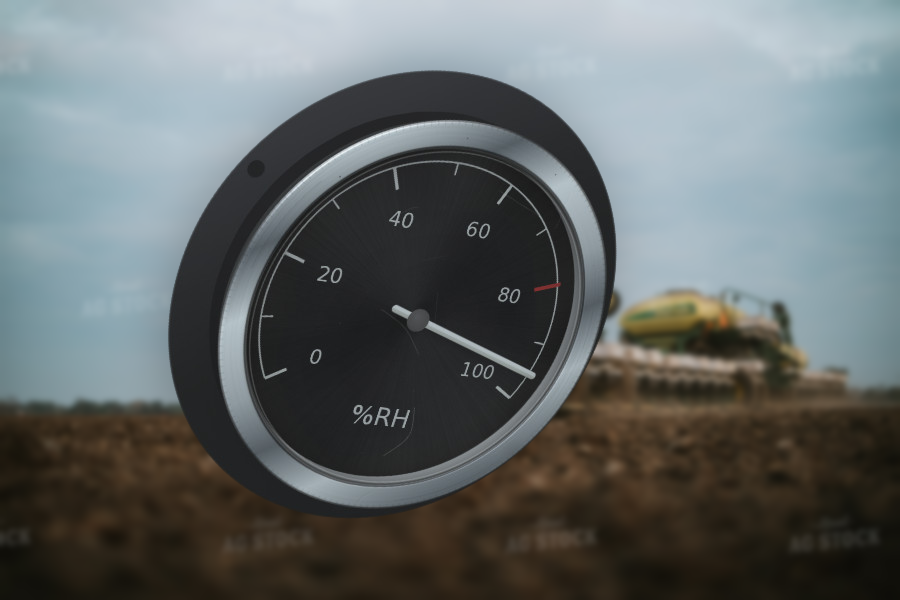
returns 95 %
